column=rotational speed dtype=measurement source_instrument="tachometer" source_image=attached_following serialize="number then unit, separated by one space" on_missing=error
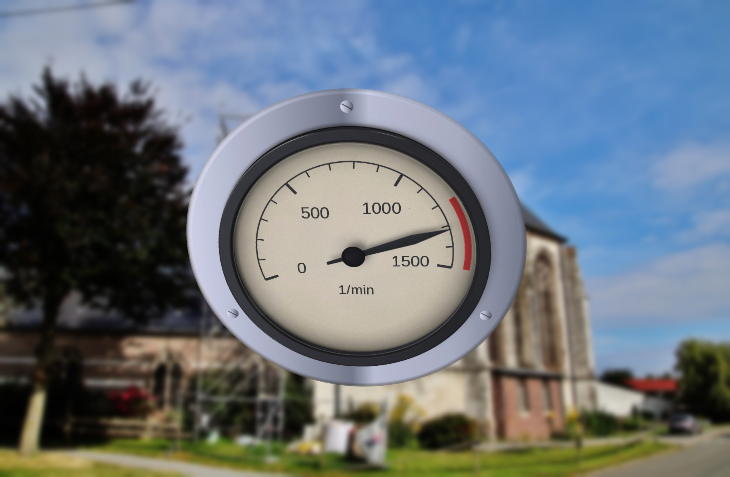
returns 1300 rpm
